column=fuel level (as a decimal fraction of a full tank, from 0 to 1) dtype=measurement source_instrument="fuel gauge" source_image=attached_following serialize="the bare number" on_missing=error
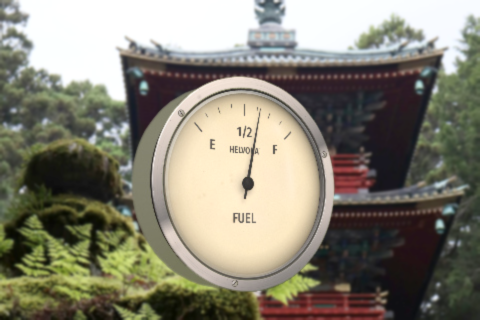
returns 0.625
